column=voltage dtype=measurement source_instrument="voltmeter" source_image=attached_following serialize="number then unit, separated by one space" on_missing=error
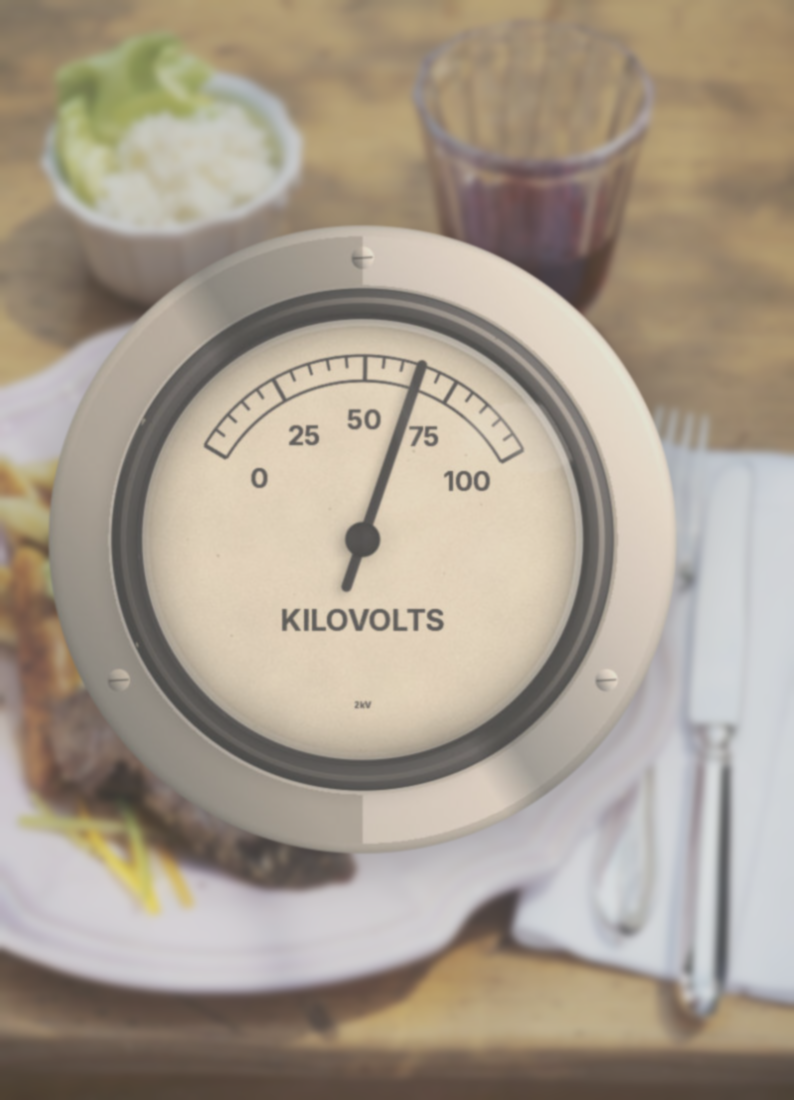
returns 65 kV
